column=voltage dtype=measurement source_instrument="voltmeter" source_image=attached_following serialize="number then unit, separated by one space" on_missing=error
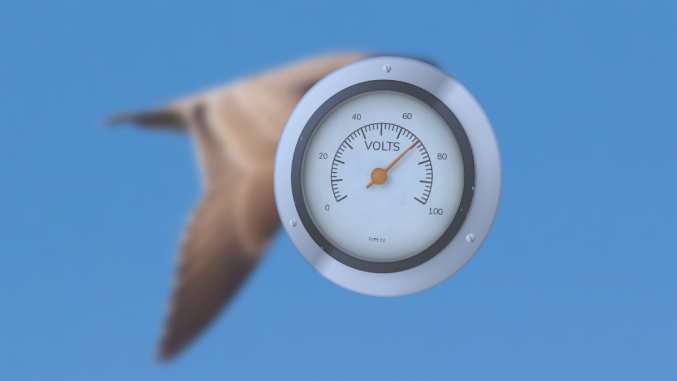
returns 70 V
